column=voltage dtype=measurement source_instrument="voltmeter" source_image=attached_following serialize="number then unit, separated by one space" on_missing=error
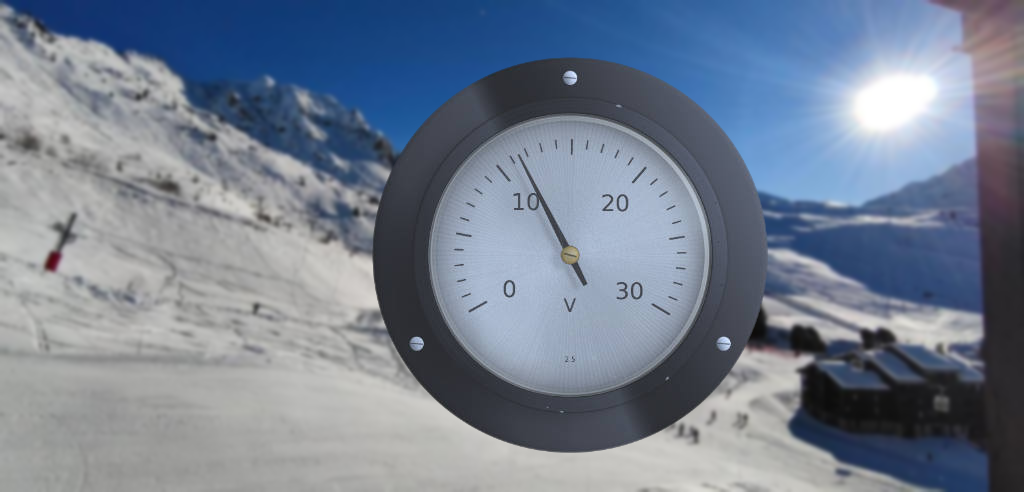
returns 11.5 V
